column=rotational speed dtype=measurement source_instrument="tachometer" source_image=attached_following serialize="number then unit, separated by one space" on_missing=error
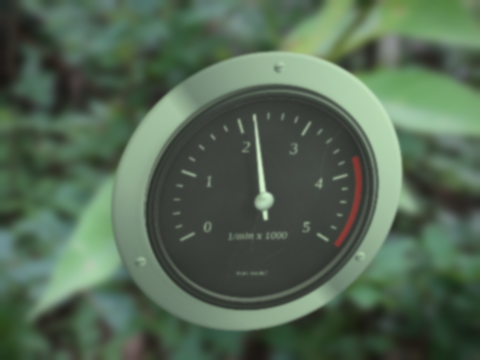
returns 2200 rpm
